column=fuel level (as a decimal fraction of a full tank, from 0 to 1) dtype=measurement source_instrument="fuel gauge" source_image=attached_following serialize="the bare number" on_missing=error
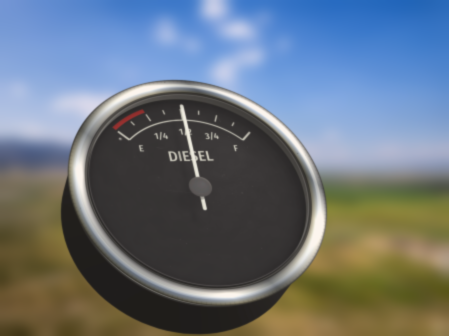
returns 0.5
